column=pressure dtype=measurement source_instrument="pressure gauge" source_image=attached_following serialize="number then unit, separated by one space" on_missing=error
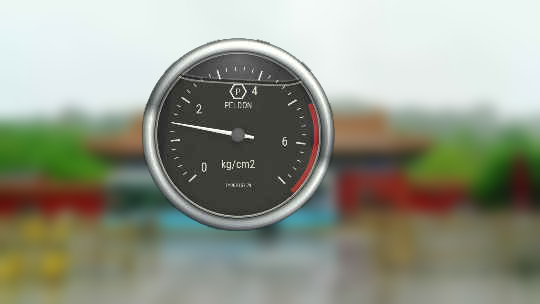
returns 1.4 kg/cm²
